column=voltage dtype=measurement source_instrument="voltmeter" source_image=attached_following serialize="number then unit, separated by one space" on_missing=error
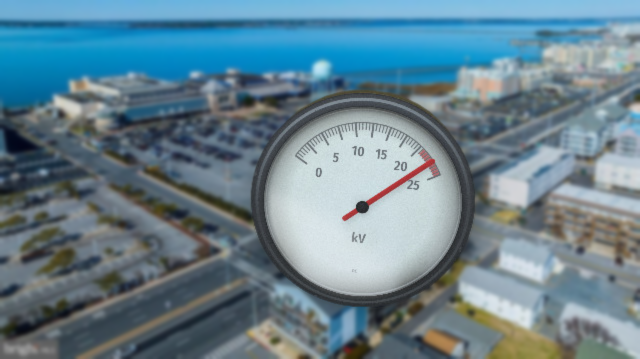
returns 22.5 kV
